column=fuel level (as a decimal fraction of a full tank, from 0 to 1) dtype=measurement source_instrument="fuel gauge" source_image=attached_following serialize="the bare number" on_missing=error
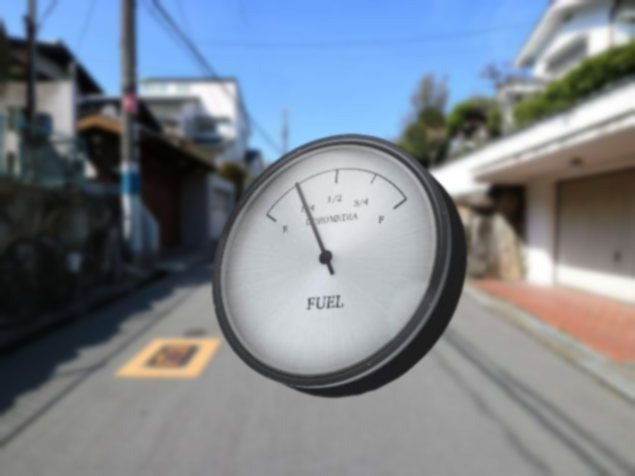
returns 0.25
